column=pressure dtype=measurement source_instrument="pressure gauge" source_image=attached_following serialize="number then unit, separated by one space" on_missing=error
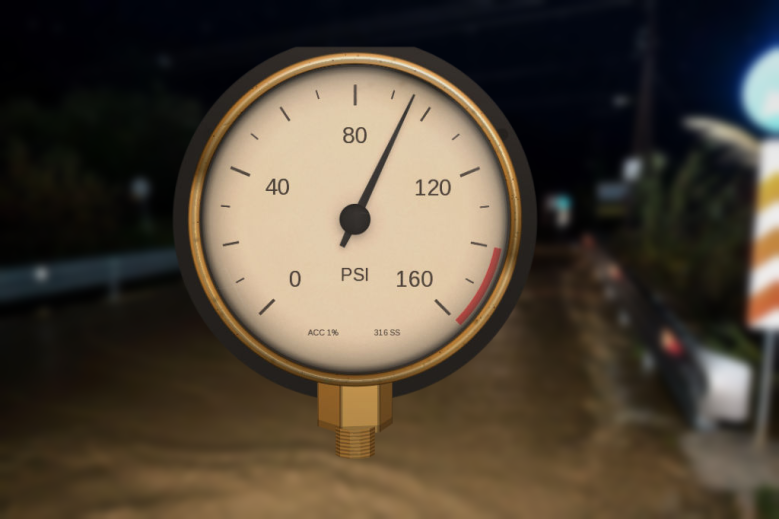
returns 95 psi
